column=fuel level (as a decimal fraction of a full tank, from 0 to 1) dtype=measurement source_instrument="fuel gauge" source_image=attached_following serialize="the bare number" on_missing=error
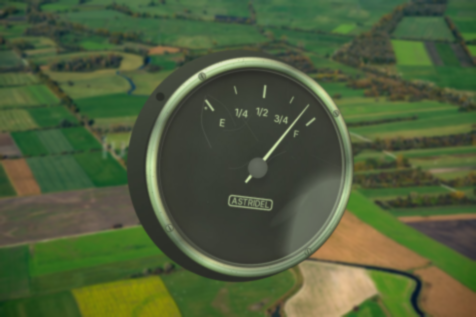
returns 0.875
